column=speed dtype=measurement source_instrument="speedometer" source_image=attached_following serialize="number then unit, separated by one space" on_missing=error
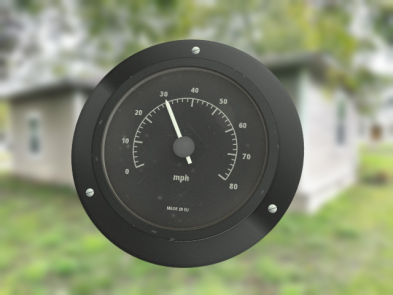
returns 30 mph
